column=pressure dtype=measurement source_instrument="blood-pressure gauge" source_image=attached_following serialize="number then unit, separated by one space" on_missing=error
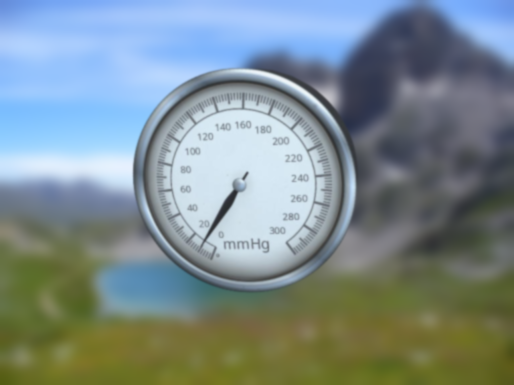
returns 10 mmHg
